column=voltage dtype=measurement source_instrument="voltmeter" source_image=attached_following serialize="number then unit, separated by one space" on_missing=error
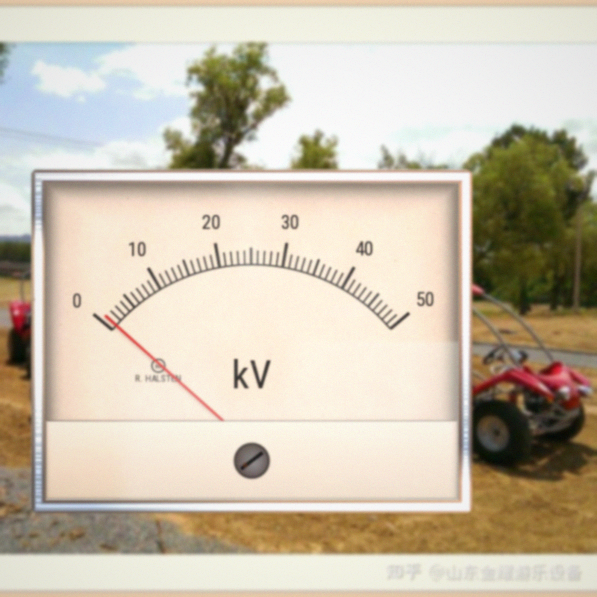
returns 1 kV
